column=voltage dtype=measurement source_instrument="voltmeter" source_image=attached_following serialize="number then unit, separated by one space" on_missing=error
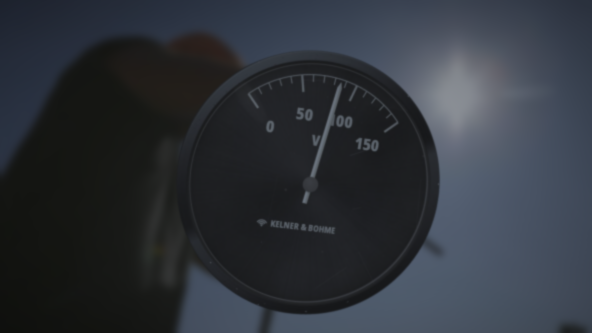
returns 85 V
